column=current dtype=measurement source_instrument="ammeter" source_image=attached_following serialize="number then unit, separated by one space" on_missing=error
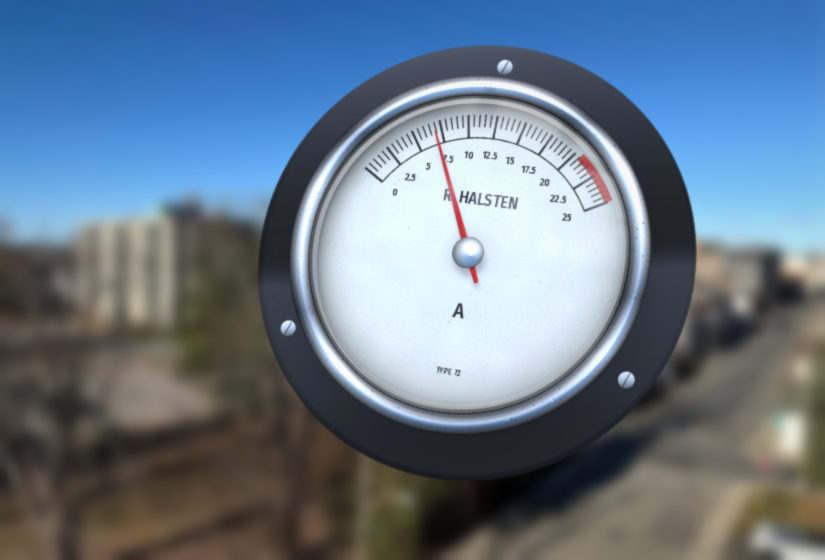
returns 7 A
